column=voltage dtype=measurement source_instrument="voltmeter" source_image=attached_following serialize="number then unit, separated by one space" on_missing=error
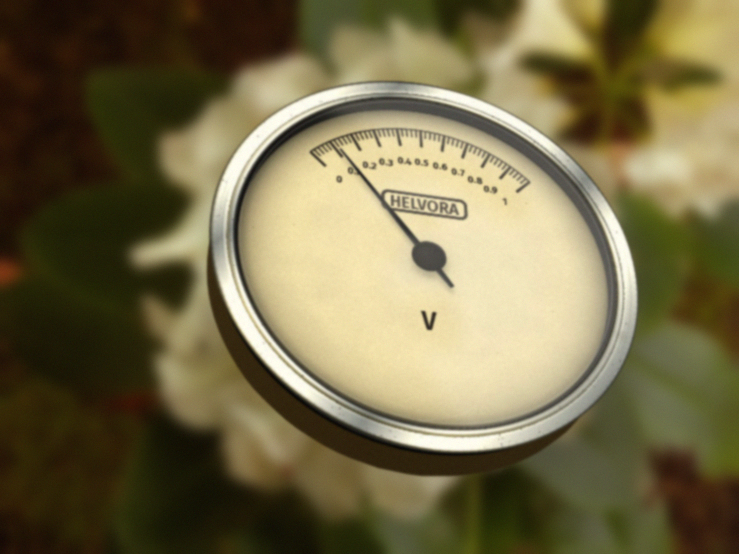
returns 0.1 V
